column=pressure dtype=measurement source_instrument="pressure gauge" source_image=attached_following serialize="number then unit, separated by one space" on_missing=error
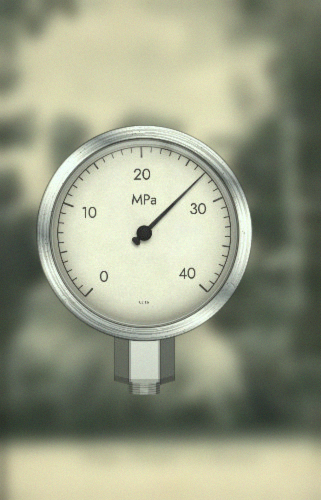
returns 27 MPa
